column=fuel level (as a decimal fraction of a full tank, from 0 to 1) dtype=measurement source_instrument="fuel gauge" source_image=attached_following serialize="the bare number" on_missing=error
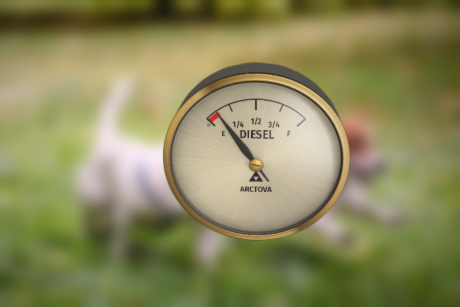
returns 0.125
